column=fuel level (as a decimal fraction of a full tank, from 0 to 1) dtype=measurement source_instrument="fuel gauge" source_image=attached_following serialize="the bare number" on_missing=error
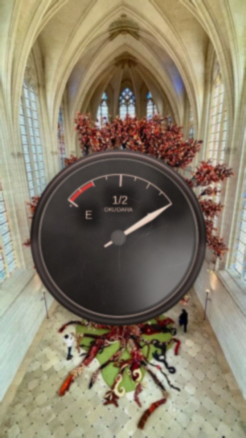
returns 1
